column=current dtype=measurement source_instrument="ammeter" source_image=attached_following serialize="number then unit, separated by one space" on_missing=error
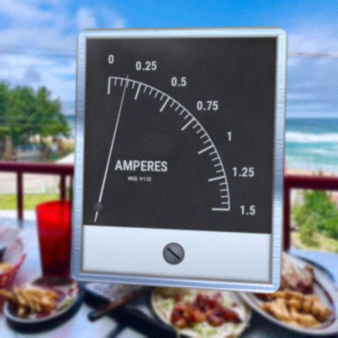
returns 0.15 A
